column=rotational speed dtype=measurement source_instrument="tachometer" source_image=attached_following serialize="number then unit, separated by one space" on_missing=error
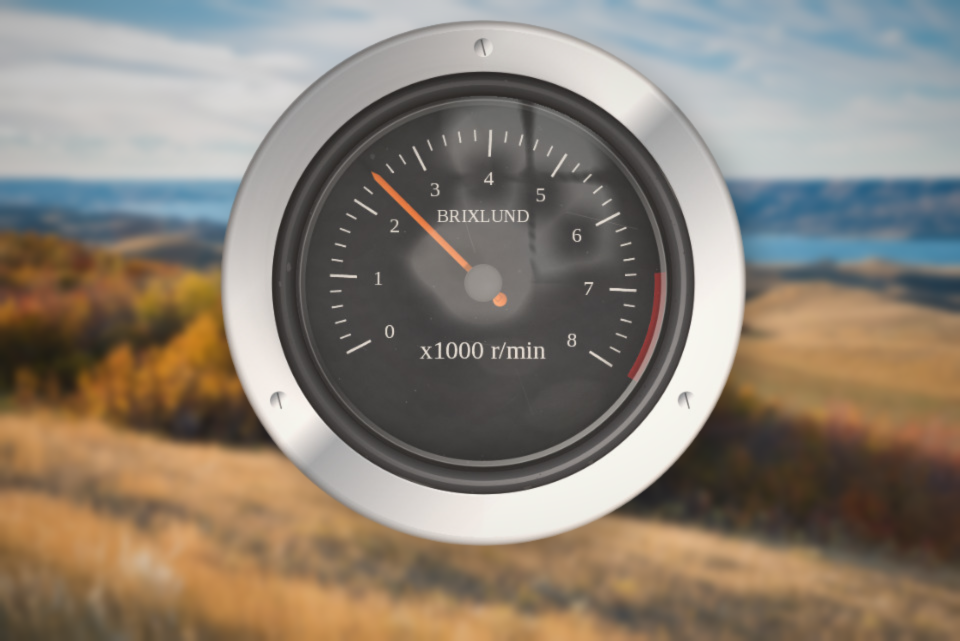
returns 2400 rpm
